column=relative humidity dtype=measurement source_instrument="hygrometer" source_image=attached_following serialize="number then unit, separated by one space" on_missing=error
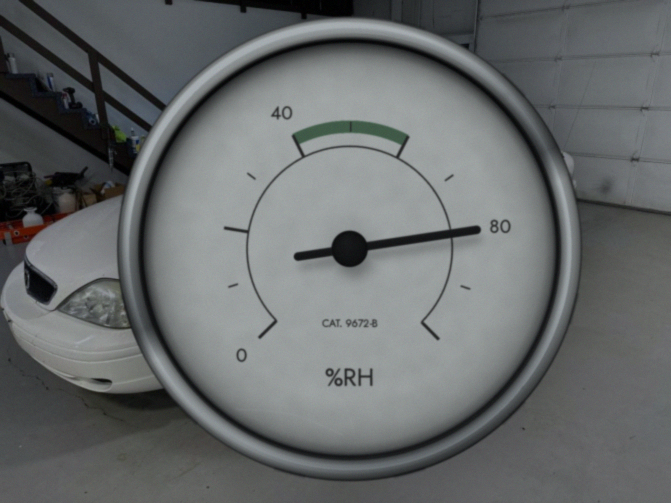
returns 80 %
